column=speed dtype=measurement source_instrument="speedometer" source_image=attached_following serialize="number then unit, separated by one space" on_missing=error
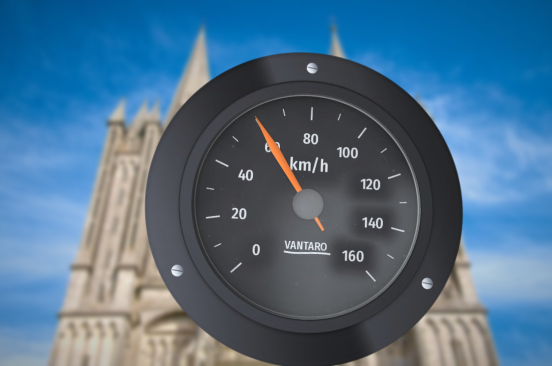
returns 60 km/h
